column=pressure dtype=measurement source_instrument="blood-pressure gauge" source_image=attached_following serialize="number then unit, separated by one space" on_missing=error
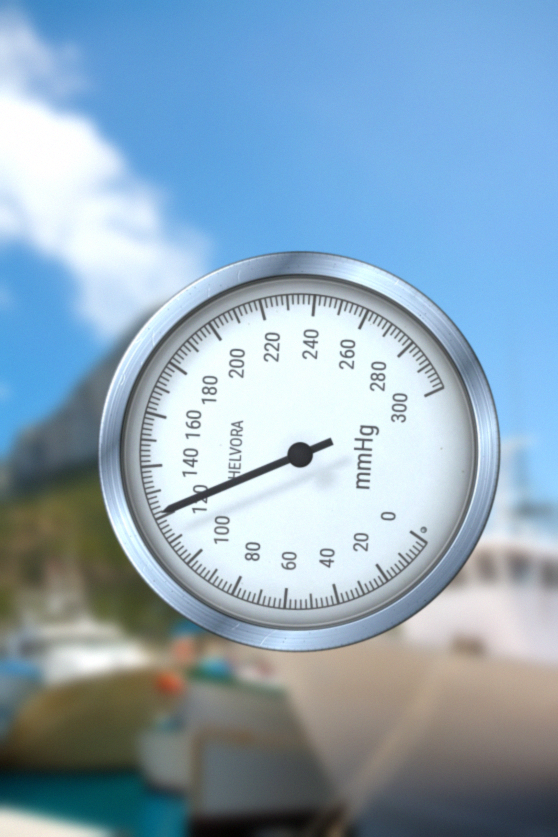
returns 122 mmHg
